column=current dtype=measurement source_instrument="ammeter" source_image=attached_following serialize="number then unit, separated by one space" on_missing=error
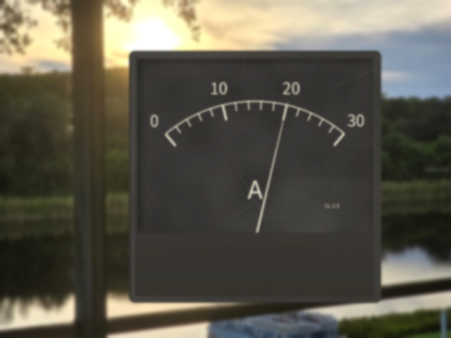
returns 20 A
